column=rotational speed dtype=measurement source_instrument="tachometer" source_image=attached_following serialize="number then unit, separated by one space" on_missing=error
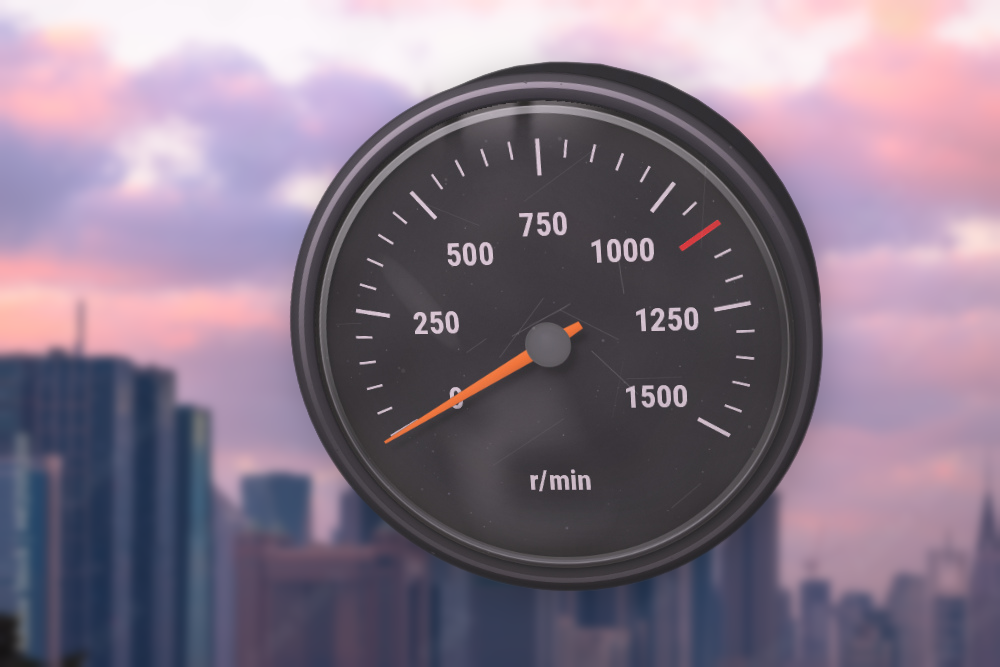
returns 0 rpm
